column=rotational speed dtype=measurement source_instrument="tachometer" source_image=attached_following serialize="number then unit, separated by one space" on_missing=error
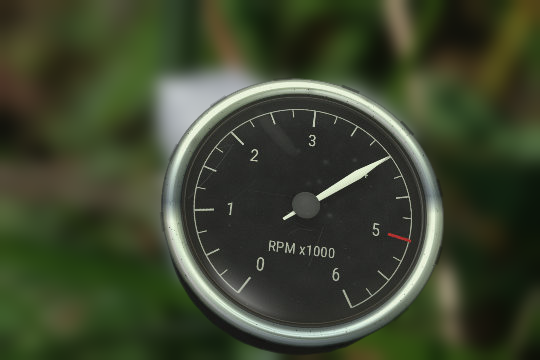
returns 4000 rpm
